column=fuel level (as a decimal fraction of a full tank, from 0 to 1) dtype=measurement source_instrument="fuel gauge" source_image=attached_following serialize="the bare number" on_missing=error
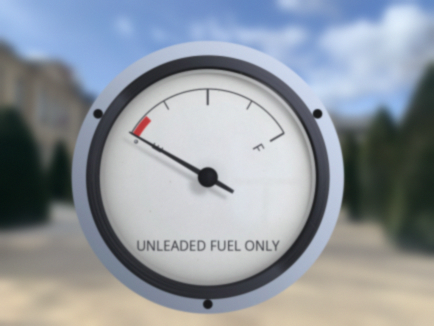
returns 0
